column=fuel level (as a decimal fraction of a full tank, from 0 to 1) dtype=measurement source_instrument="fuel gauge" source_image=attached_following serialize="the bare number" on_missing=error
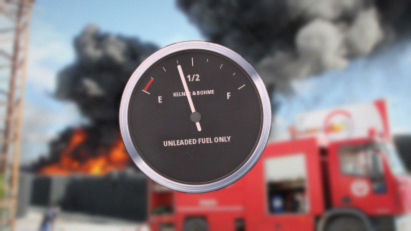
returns 0.375
